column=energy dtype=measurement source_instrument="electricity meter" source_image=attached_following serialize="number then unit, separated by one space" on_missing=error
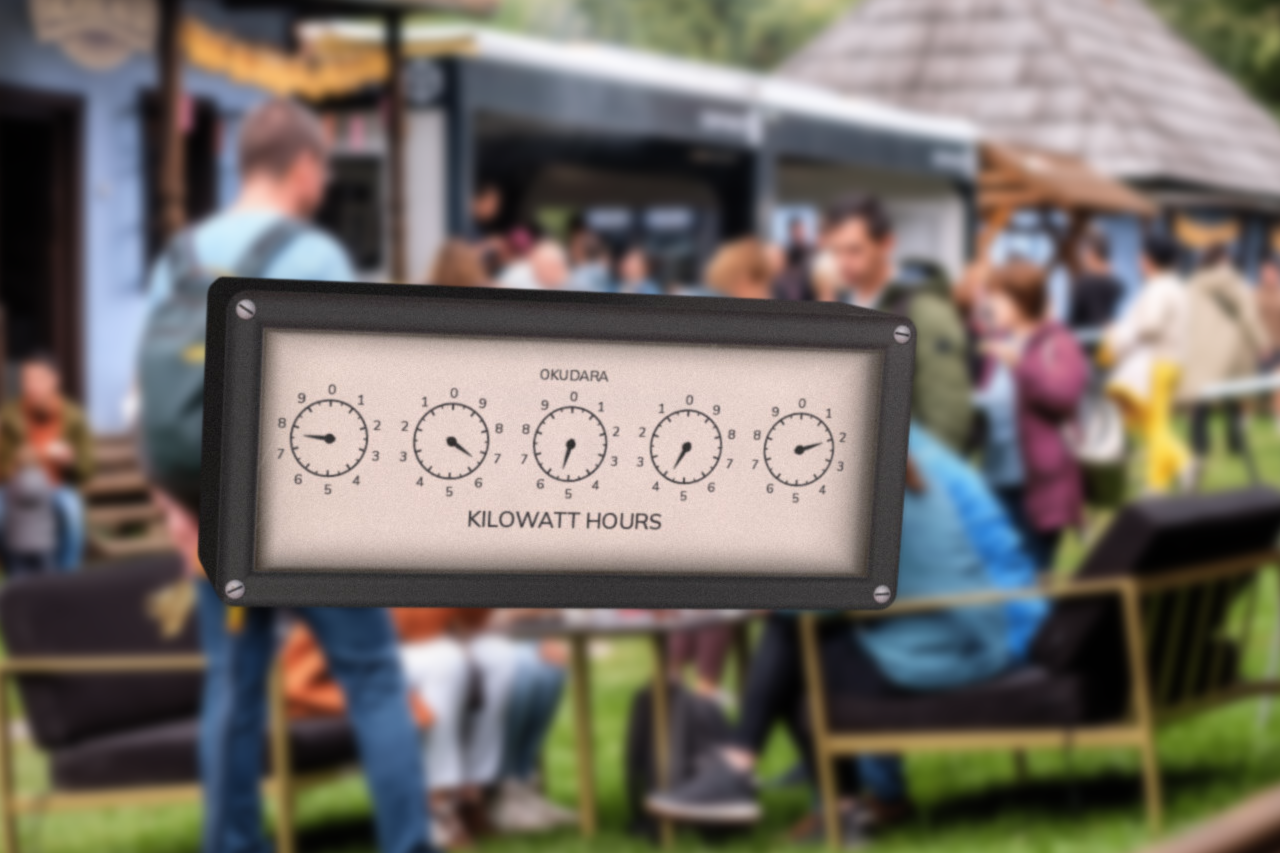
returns 76542 kWh
